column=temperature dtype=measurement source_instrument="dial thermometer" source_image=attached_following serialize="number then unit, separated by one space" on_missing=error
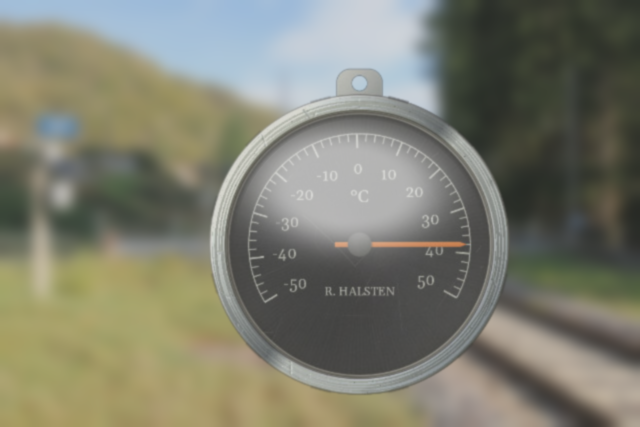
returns 38 °C
